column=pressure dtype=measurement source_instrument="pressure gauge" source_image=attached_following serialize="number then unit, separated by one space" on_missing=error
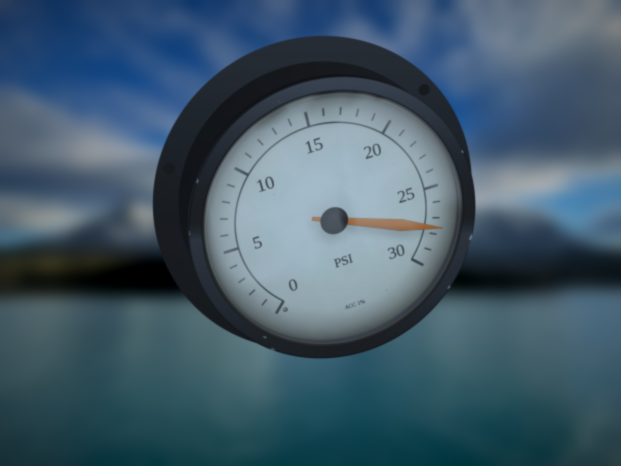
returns 27.5 psi
